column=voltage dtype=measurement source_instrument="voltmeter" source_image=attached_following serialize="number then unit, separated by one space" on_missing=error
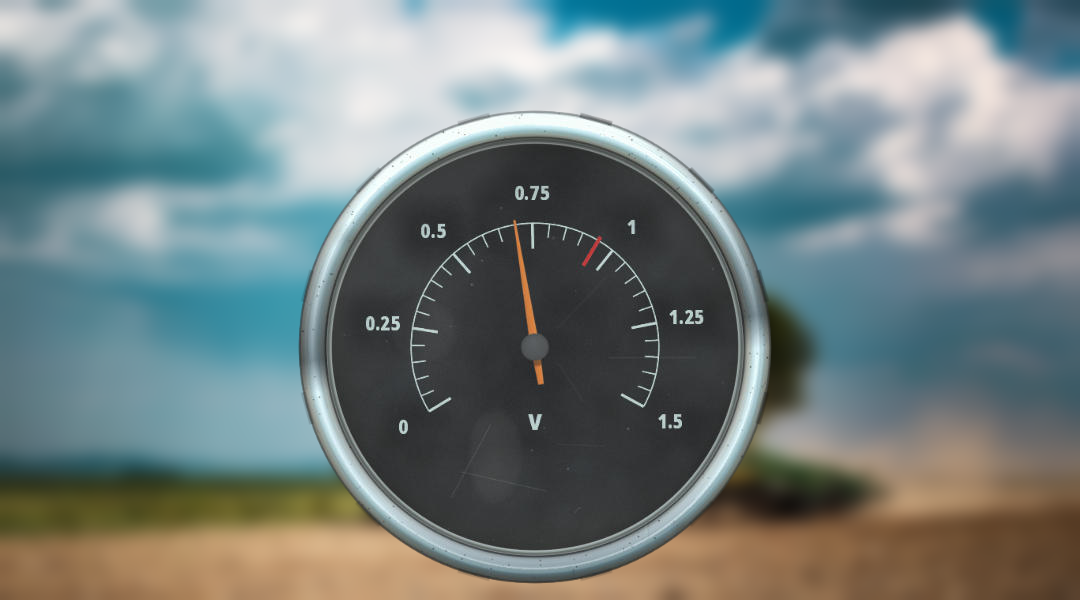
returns 0.7 V
